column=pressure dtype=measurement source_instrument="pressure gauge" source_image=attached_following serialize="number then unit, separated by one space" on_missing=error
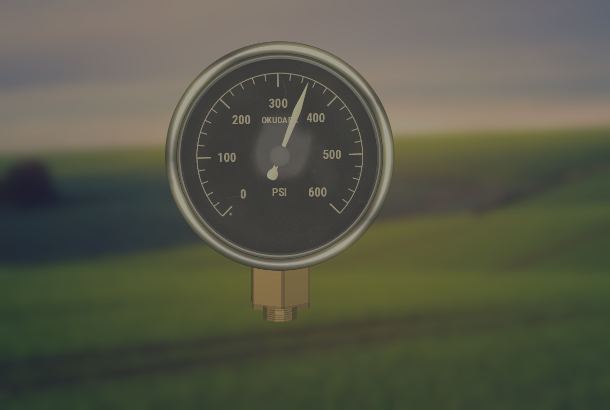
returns 350 psi
